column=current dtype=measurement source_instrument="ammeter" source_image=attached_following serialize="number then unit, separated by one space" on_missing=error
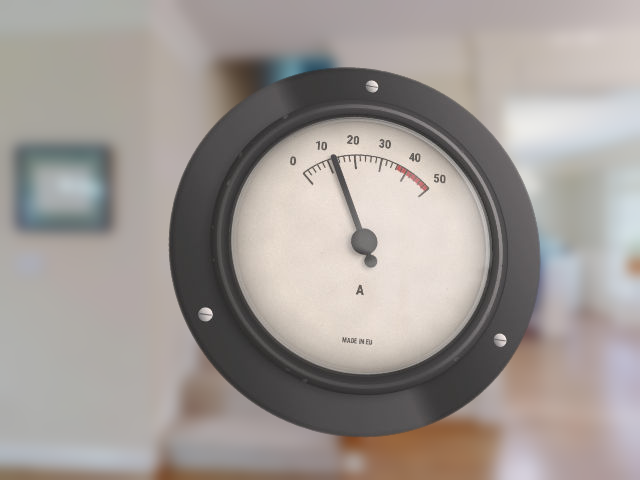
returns 12 A
